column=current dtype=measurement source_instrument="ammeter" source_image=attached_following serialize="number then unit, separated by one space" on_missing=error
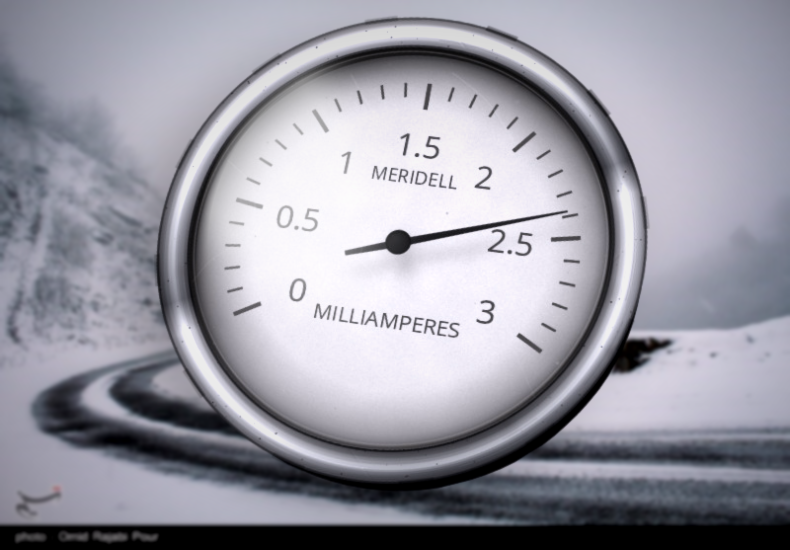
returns 2.4 mA
